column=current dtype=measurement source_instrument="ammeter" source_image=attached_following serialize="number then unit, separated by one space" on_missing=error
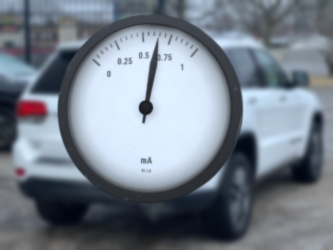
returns 0.65 mA
